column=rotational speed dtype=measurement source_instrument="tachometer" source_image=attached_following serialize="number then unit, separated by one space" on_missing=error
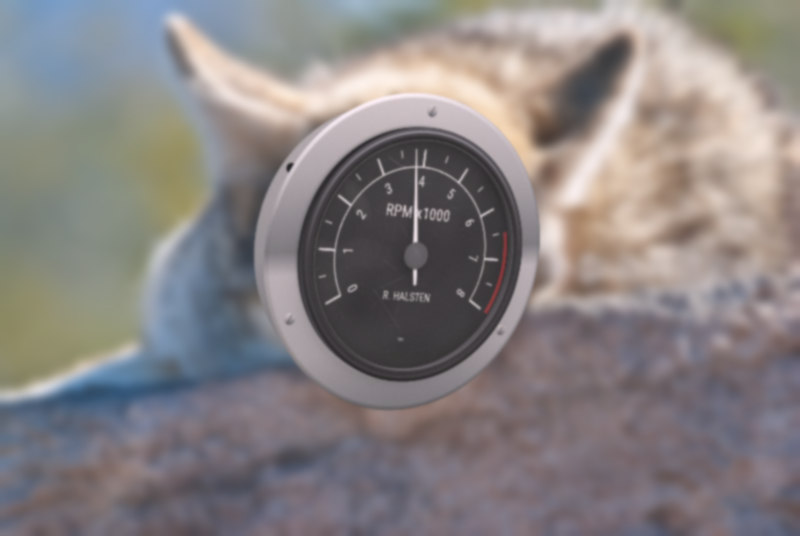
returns 3750 rpm
